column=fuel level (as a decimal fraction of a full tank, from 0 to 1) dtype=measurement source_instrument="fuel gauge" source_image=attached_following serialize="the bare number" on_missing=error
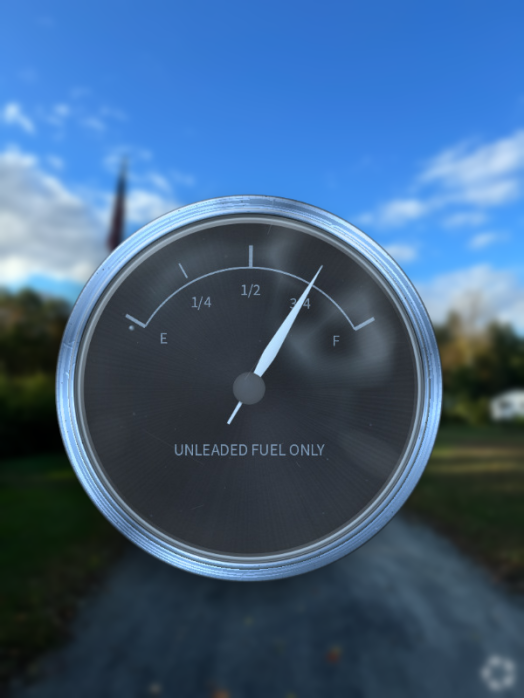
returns 0.75
